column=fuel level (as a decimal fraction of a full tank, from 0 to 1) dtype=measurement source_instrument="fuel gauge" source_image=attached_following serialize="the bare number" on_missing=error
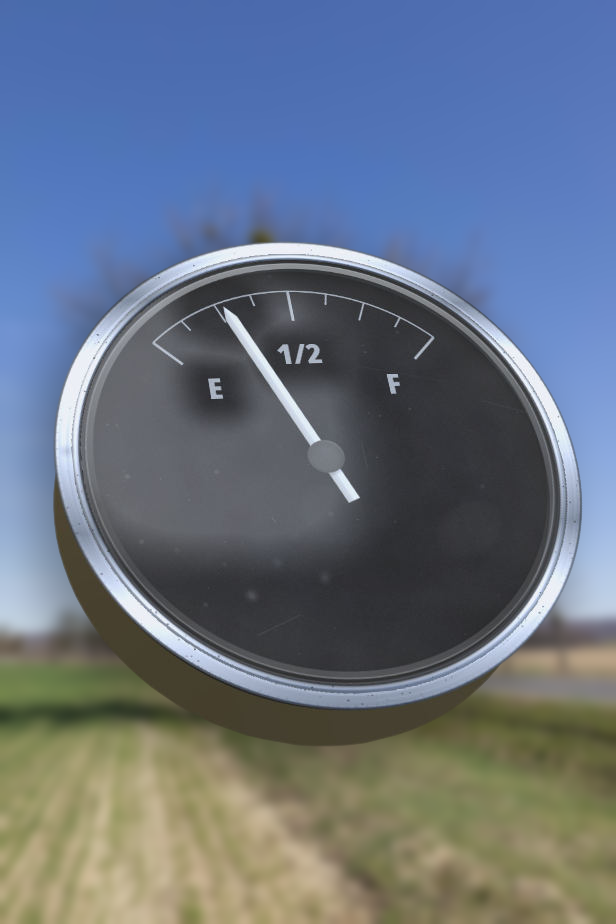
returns 0.25
